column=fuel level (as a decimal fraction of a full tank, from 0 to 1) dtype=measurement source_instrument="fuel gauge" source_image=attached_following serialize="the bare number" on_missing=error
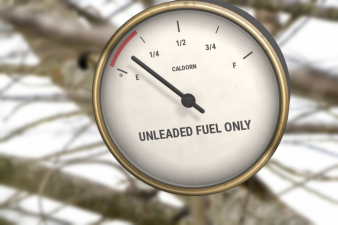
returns 0.125
